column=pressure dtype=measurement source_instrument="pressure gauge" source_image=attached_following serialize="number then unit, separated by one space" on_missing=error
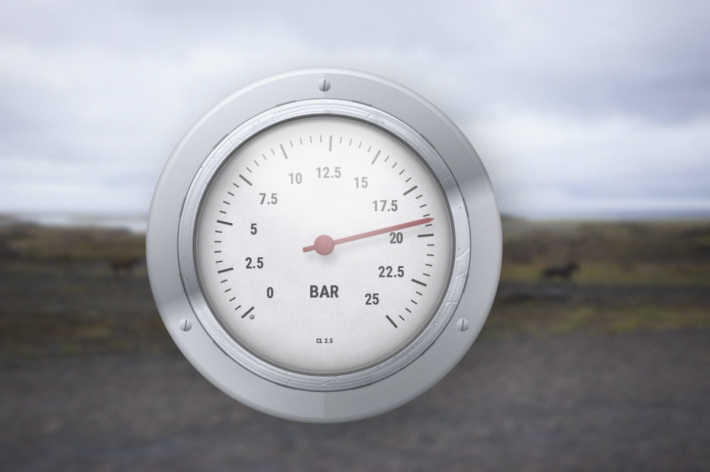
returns 19.25 bar
